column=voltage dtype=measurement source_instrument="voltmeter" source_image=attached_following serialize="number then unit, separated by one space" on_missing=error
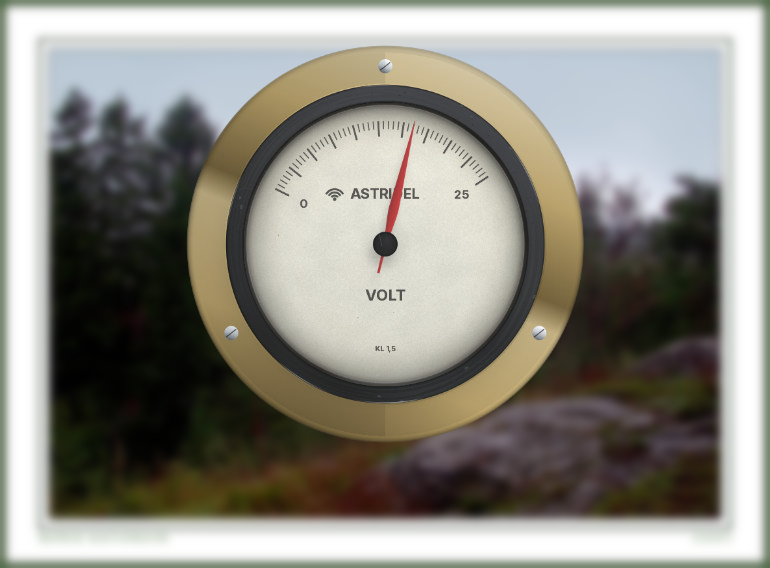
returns 16 V
